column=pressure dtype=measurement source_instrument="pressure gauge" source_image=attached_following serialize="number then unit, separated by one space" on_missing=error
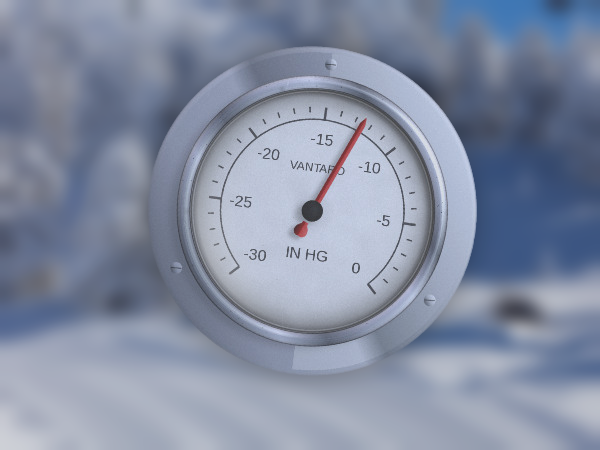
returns -12.5 inHg
